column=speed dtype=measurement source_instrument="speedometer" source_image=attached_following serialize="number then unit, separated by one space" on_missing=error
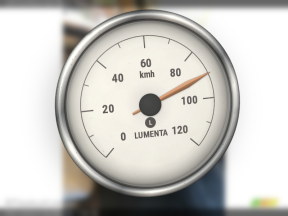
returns 90 km/h
